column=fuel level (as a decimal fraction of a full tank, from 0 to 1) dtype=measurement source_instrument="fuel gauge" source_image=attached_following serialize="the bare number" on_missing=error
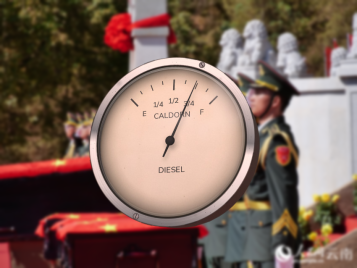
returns 0.75
